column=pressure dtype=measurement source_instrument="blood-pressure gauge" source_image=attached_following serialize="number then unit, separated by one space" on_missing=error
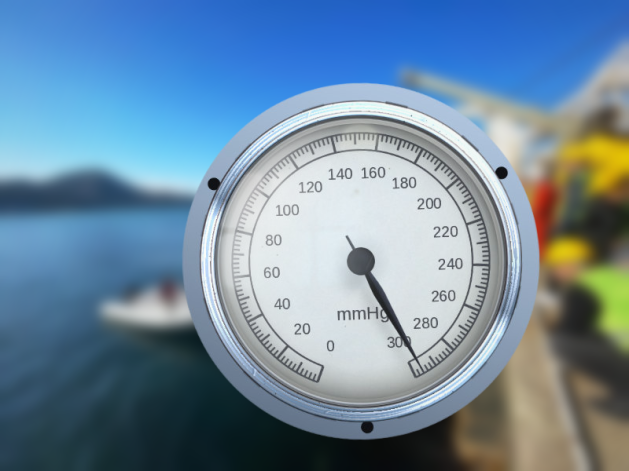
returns 296 mmHg
